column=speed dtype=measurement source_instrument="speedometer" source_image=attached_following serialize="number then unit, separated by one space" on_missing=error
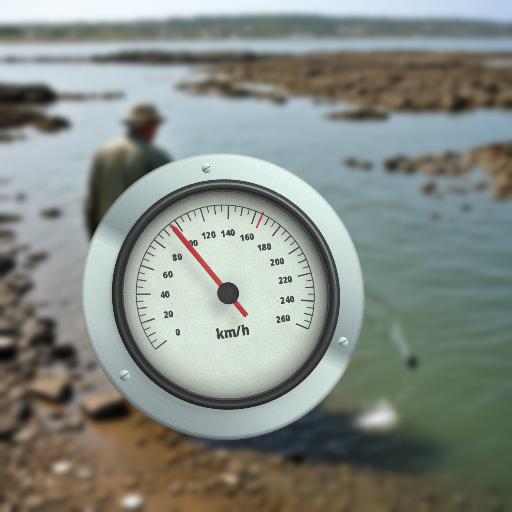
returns 95 km/h
